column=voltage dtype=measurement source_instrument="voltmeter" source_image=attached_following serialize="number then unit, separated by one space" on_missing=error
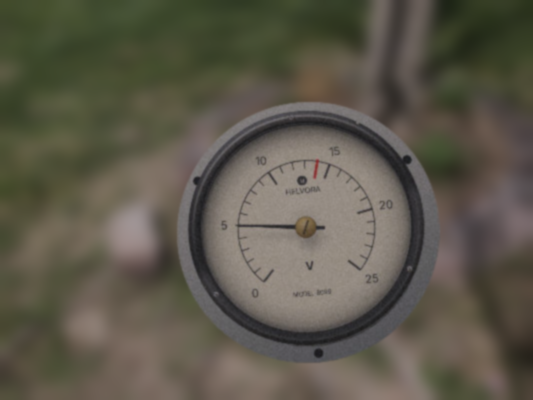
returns 5 V
